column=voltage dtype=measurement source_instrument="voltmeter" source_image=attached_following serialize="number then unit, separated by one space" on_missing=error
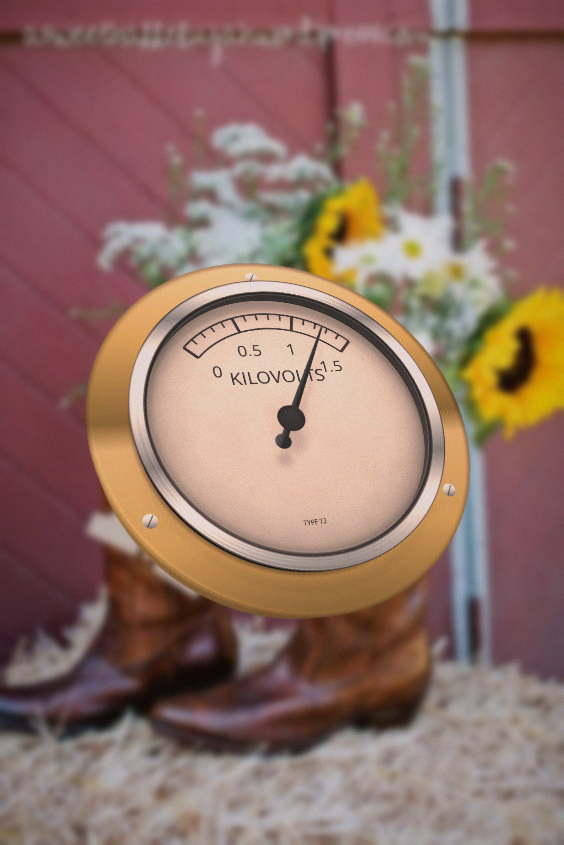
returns 1.25 kV
